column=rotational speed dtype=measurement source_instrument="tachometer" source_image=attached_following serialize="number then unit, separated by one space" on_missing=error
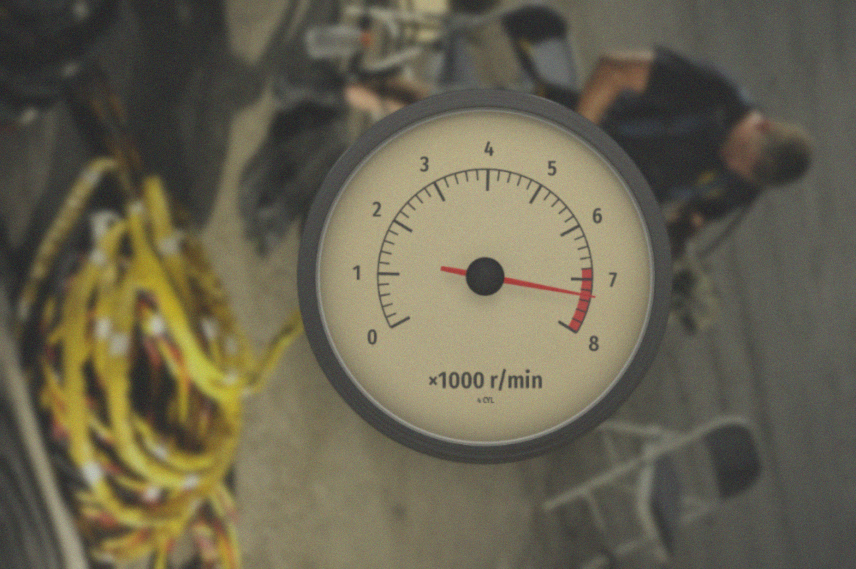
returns 7300 rpm
